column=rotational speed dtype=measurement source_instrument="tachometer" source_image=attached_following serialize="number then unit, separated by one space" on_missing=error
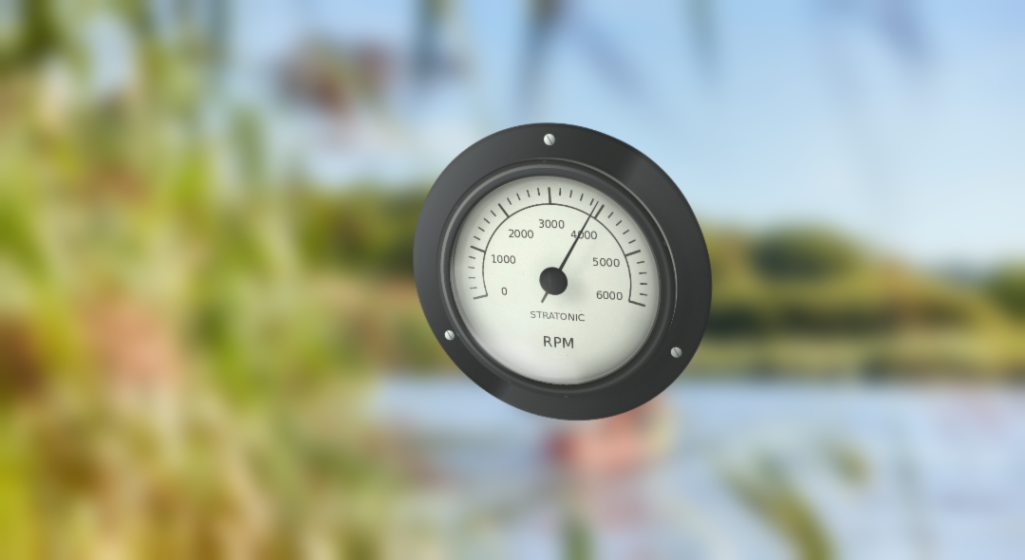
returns 3900 rpm
